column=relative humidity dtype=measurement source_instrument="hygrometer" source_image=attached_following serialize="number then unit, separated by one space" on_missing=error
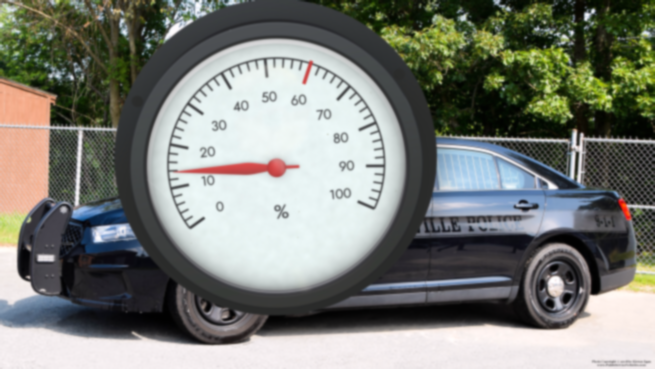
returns 14 %
